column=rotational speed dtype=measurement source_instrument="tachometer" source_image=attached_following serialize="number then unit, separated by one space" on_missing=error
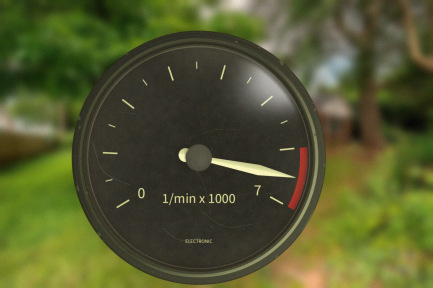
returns 6500 rpm
